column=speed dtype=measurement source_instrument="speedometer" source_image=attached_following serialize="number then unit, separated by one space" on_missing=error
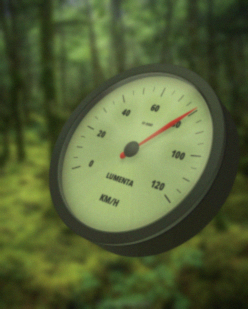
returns 80 km/h
